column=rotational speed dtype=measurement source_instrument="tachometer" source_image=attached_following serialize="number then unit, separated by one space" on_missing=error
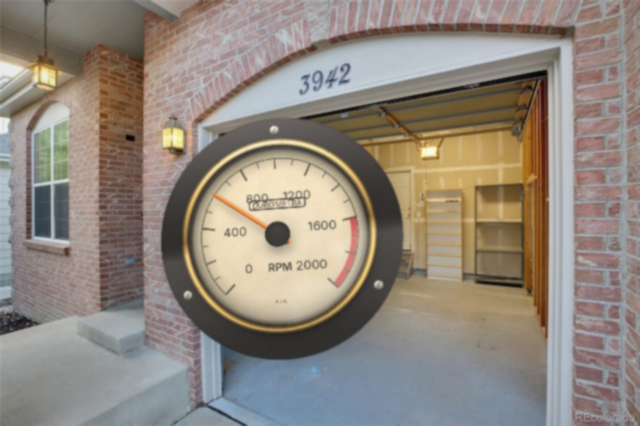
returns 600 rpm
